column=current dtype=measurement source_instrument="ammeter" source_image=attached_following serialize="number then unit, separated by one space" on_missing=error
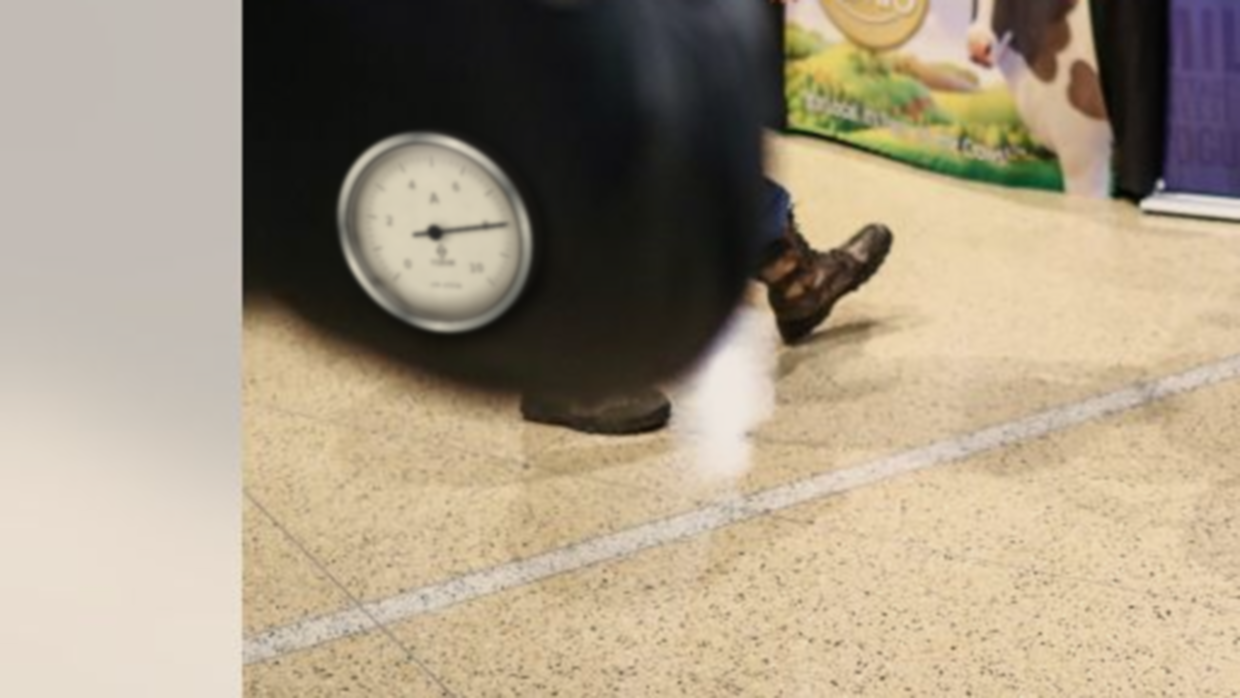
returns 8 A
